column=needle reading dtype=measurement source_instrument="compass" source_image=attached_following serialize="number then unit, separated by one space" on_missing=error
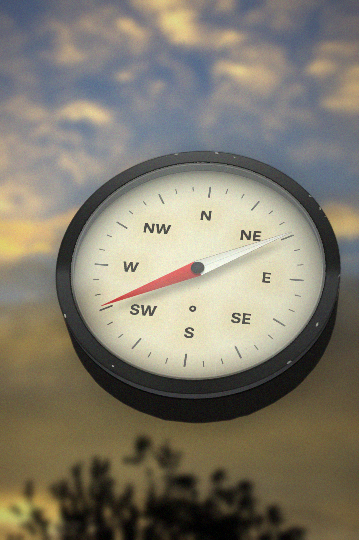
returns 240 °
